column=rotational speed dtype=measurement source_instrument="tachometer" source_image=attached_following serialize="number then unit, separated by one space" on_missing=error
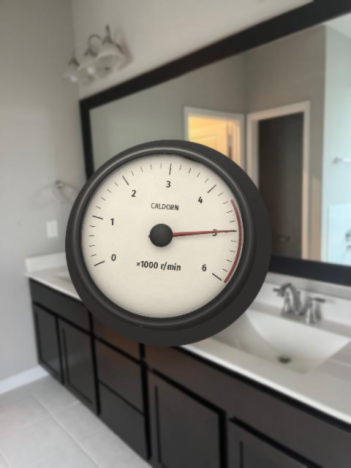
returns 5000 rpm
